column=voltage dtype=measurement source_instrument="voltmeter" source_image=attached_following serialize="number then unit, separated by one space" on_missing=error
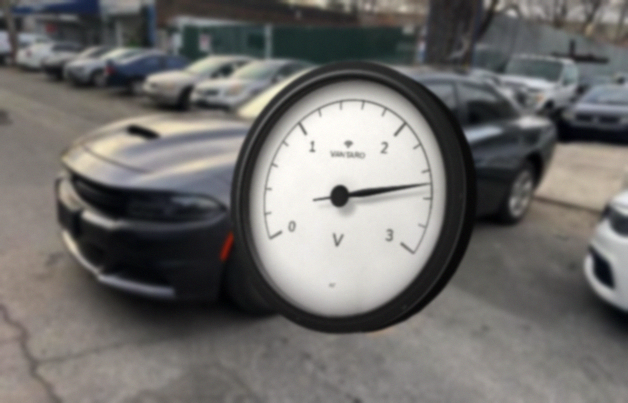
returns 2.5 V
